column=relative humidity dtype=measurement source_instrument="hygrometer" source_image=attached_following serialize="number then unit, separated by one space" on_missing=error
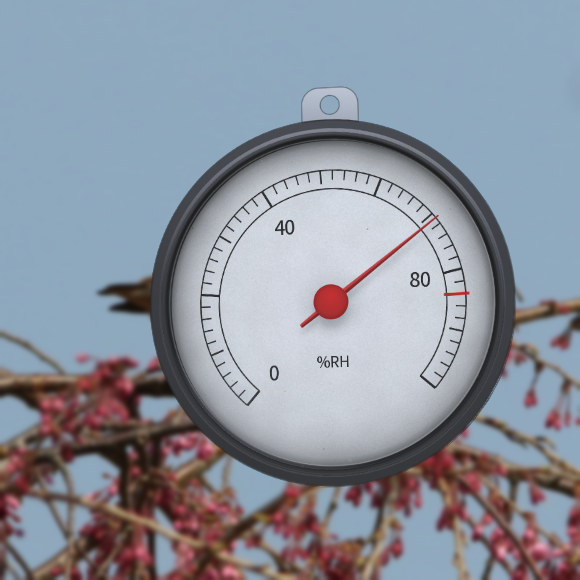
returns 71 %
